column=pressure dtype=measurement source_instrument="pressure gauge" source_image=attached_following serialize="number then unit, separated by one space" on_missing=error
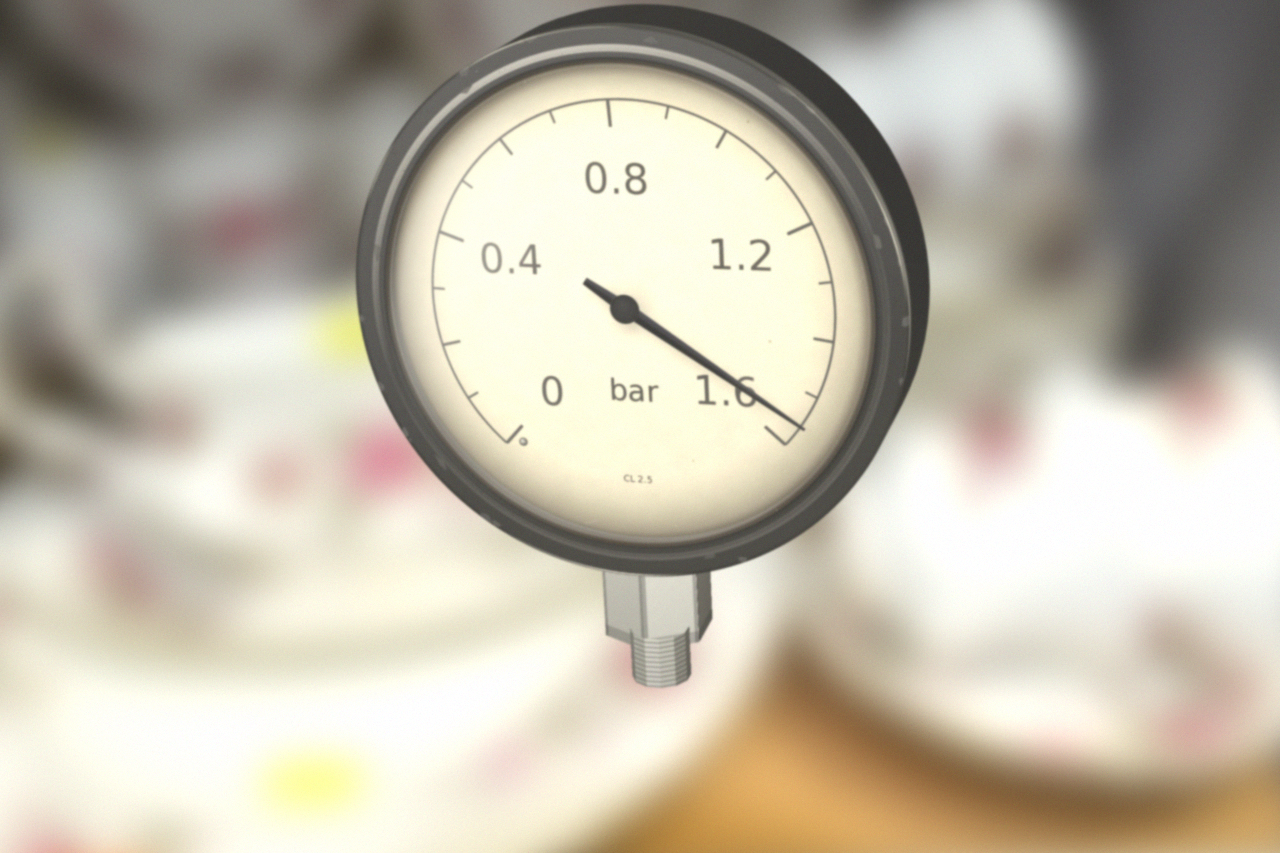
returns 1.55 bar
